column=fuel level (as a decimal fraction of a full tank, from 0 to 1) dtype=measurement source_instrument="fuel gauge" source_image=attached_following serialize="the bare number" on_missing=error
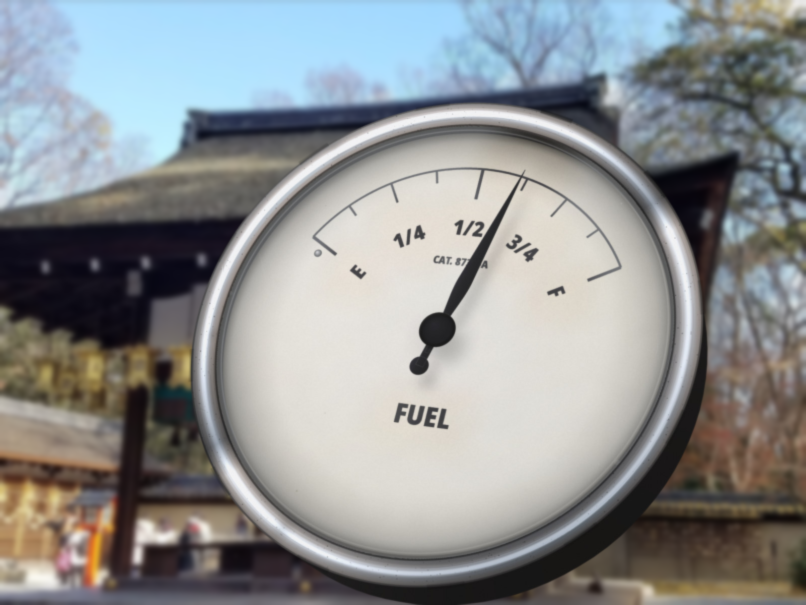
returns 0.625
